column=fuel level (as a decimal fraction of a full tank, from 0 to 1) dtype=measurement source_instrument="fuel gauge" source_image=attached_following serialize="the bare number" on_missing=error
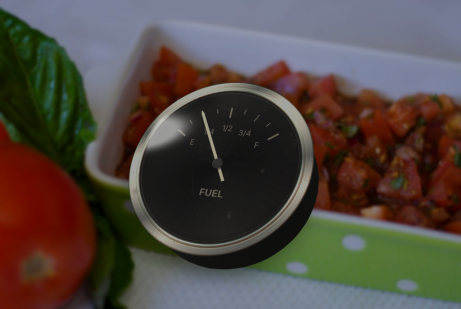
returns 0.25
